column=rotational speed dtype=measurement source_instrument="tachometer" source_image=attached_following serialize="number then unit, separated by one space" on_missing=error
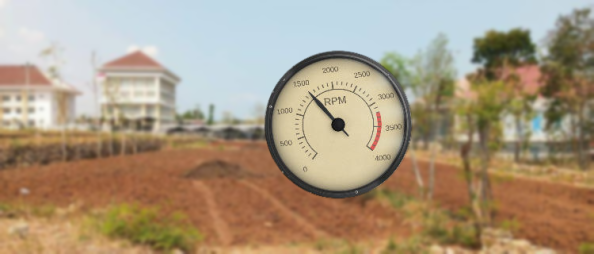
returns 1500 rpm
